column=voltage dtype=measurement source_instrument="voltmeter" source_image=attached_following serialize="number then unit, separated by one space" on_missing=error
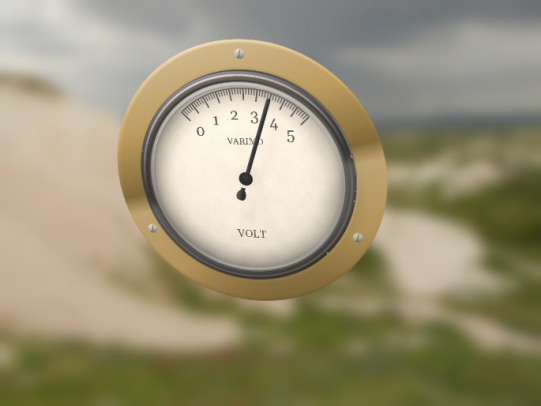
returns 3.5 V
